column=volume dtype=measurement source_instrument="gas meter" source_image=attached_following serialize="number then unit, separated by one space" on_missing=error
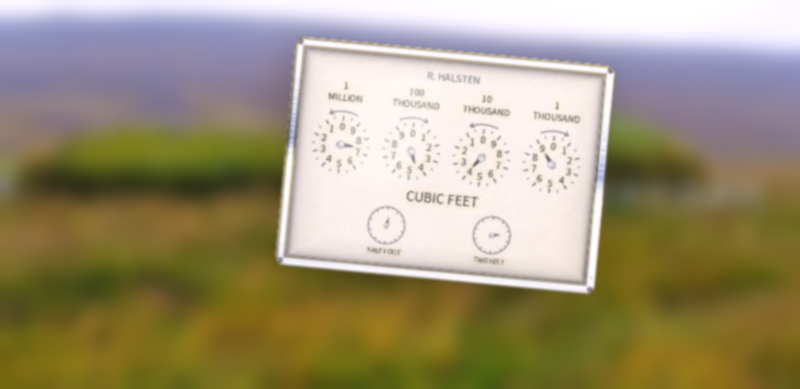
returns 743900 ft³
